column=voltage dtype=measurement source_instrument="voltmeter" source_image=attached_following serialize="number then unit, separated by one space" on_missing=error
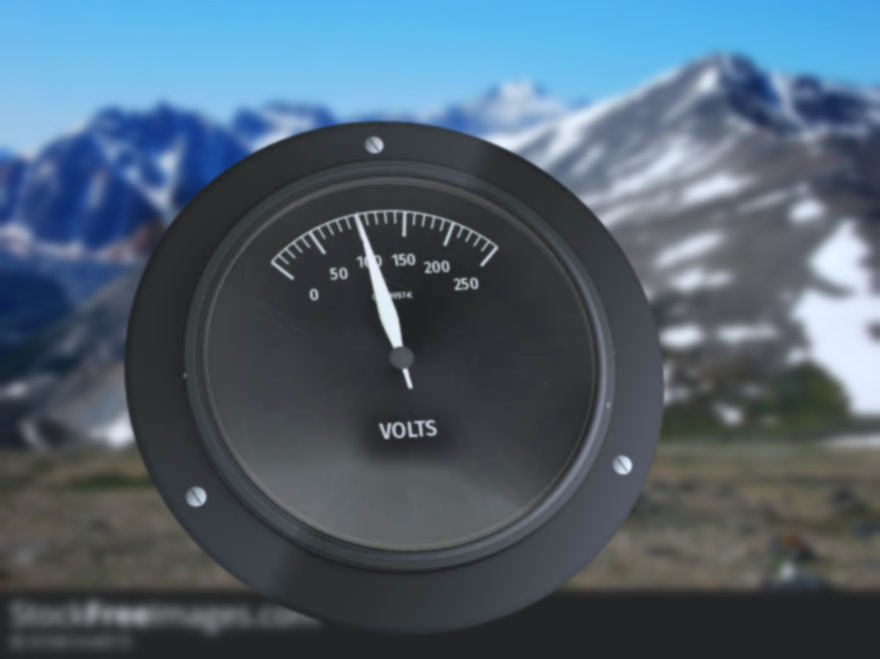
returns 100 V
